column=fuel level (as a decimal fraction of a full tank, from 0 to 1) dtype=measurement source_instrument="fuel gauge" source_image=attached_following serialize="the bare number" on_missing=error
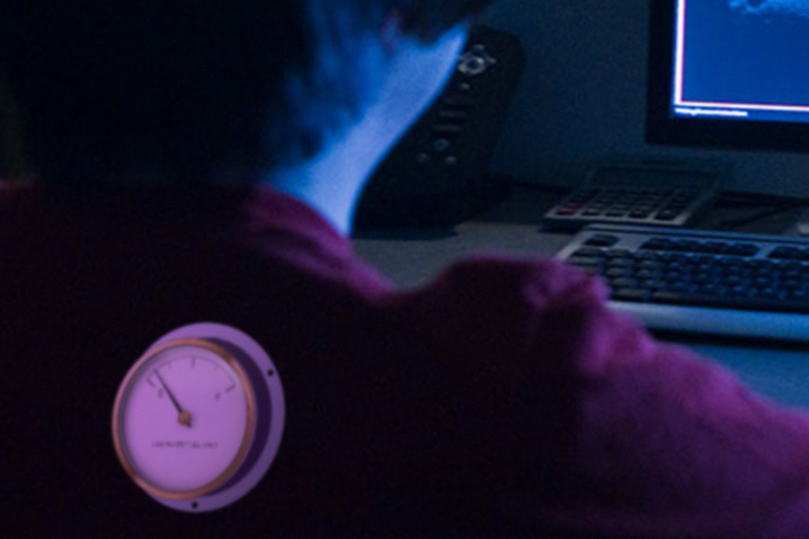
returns 0.125
